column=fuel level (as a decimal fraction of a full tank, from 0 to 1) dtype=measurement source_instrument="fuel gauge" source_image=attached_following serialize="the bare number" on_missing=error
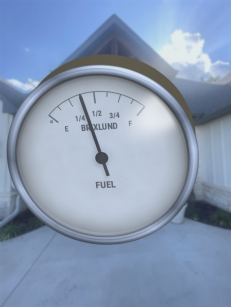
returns 0.375
